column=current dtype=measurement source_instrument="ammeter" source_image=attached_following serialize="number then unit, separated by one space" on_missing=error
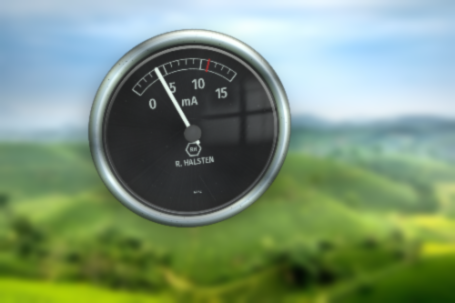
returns 4 mA
